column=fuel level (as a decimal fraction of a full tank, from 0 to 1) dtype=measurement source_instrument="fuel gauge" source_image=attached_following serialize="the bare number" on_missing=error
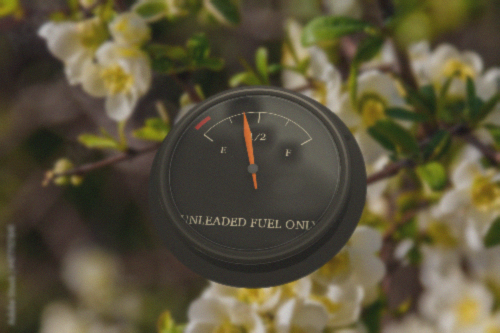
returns 0.375
